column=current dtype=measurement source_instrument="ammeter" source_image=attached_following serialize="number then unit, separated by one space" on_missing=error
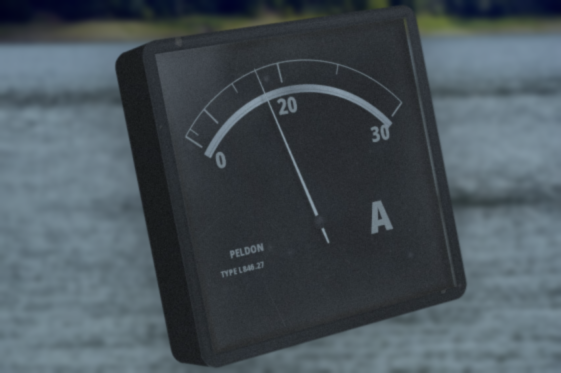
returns 17.5 A
